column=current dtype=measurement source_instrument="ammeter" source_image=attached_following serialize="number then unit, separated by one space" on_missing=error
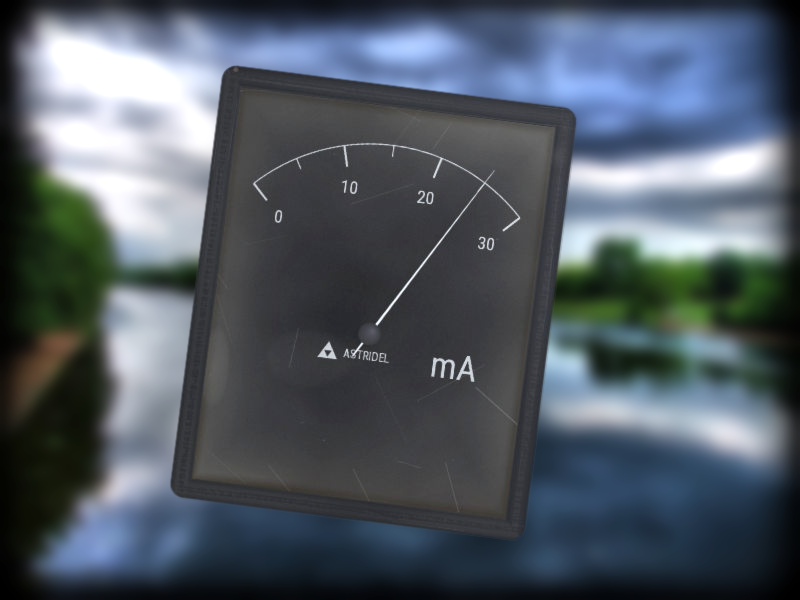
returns 25 mA
